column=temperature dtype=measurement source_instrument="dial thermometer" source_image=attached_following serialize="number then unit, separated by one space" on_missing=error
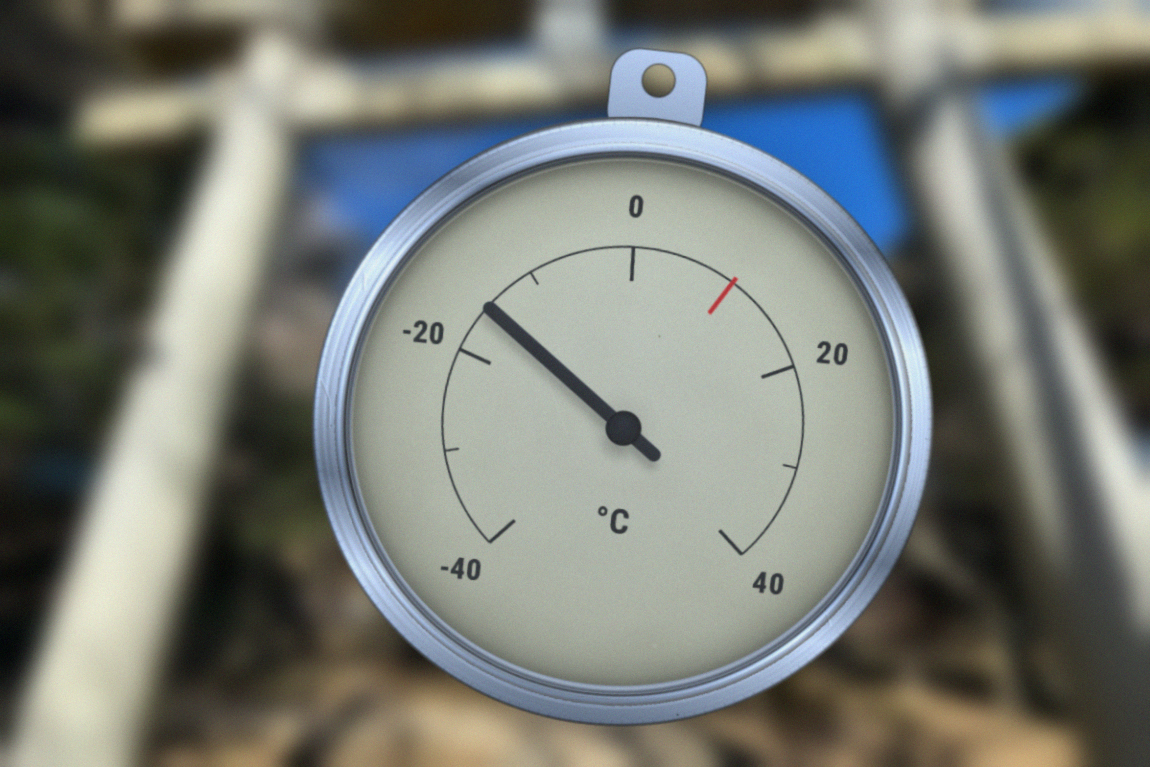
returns -15 °C
